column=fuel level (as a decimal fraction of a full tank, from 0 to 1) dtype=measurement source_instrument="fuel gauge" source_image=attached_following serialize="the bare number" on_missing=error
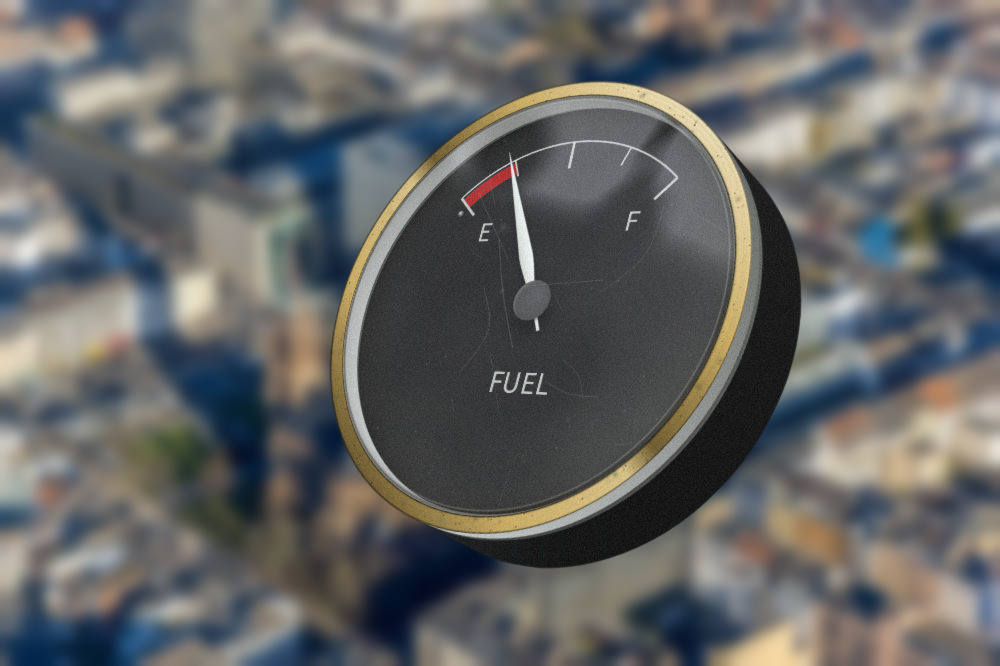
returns 0.25
